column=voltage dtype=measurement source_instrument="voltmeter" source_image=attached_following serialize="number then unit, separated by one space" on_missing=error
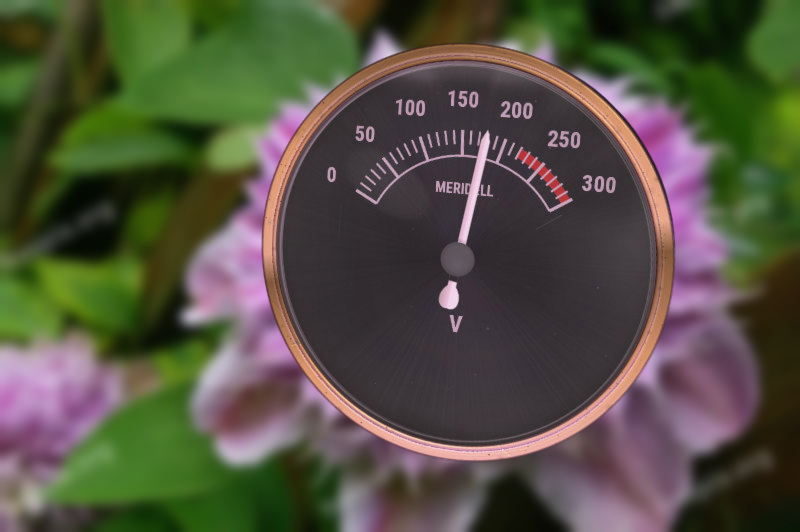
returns 180 V
